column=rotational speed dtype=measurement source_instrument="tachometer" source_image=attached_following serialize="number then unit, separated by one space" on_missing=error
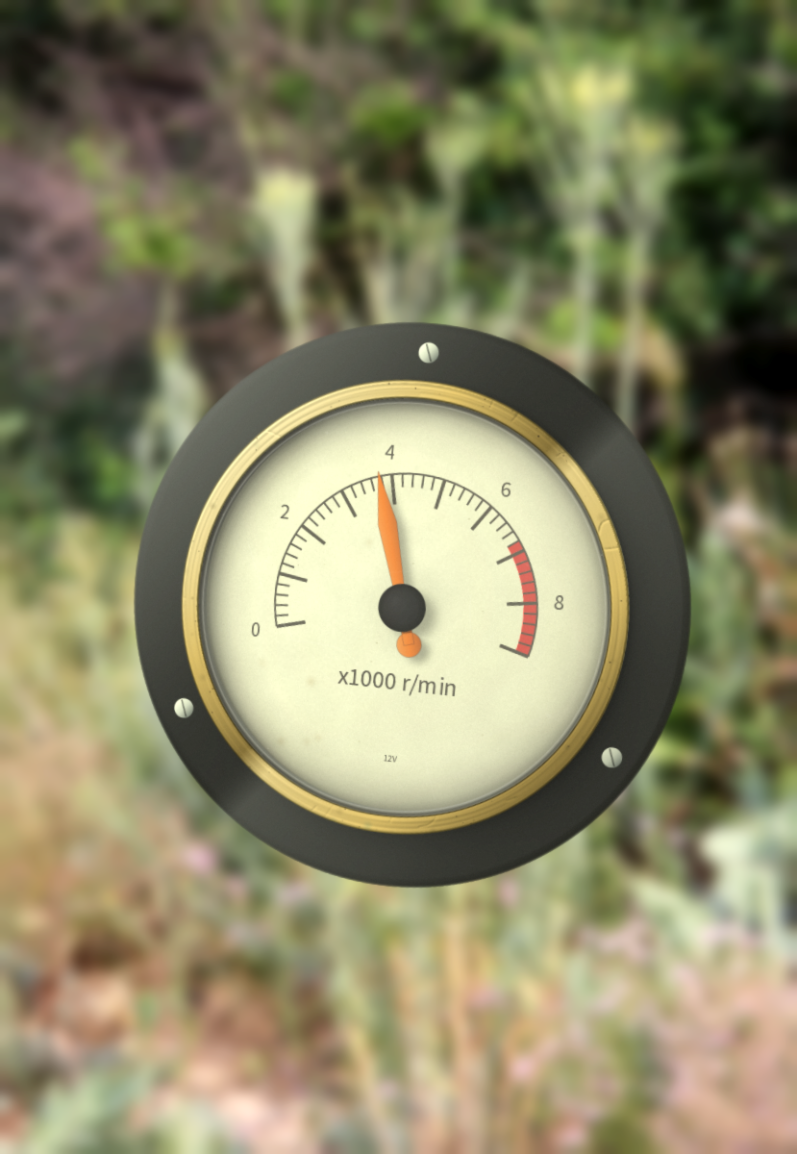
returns 3800 rpm
